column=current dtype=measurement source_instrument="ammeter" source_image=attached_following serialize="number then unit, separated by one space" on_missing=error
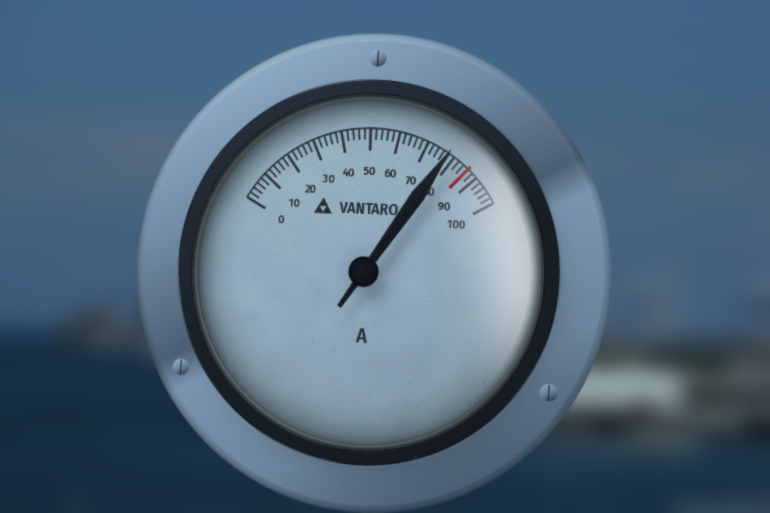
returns 78 A
